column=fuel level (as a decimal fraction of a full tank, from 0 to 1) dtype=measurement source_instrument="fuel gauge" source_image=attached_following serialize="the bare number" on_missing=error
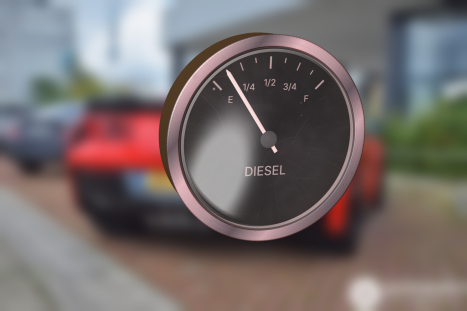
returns 0.125
